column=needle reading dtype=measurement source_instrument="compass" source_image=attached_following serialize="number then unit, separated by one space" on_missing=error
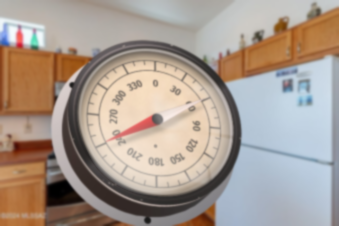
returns 240 °
